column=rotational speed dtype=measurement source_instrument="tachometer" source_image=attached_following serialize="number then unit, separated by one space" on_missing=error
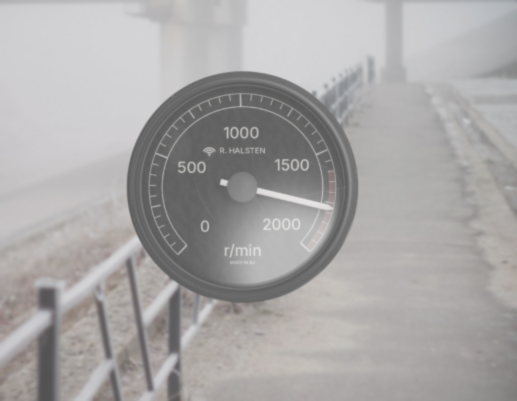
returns 1775 rpm
